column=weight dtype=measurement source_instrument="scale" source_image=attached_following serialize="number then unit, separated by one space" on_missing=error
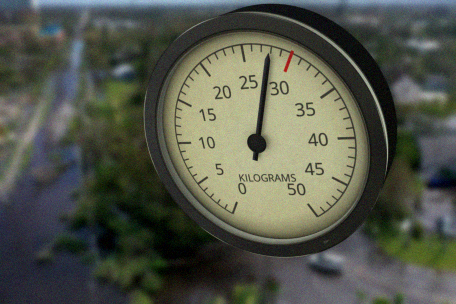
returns 28 kg
